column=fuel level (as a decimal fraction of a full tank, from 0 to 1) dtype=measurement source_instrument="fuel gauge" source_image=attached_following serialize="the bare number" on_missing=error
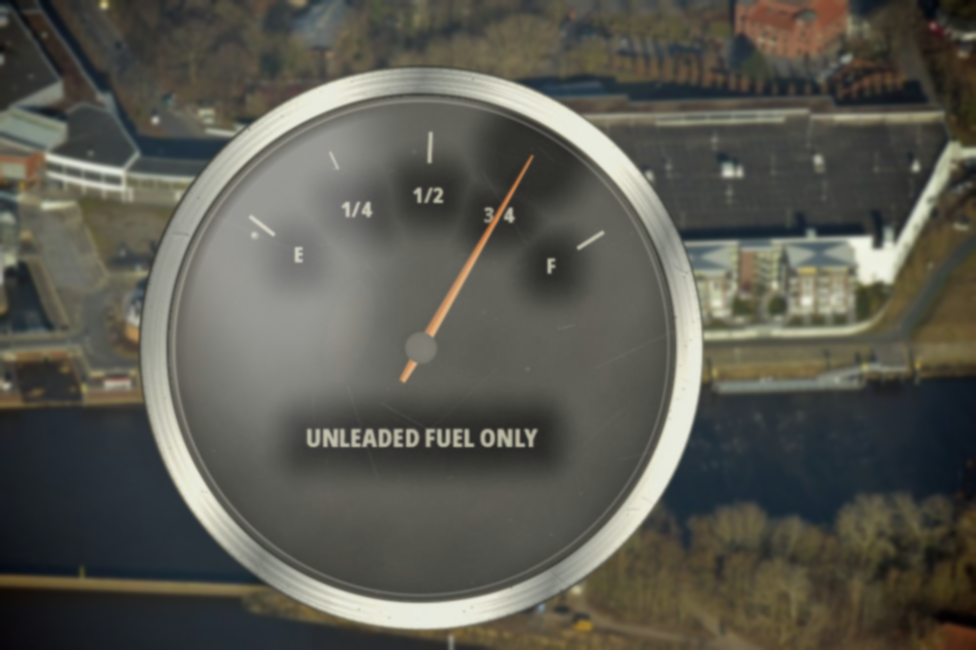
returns 0.75
